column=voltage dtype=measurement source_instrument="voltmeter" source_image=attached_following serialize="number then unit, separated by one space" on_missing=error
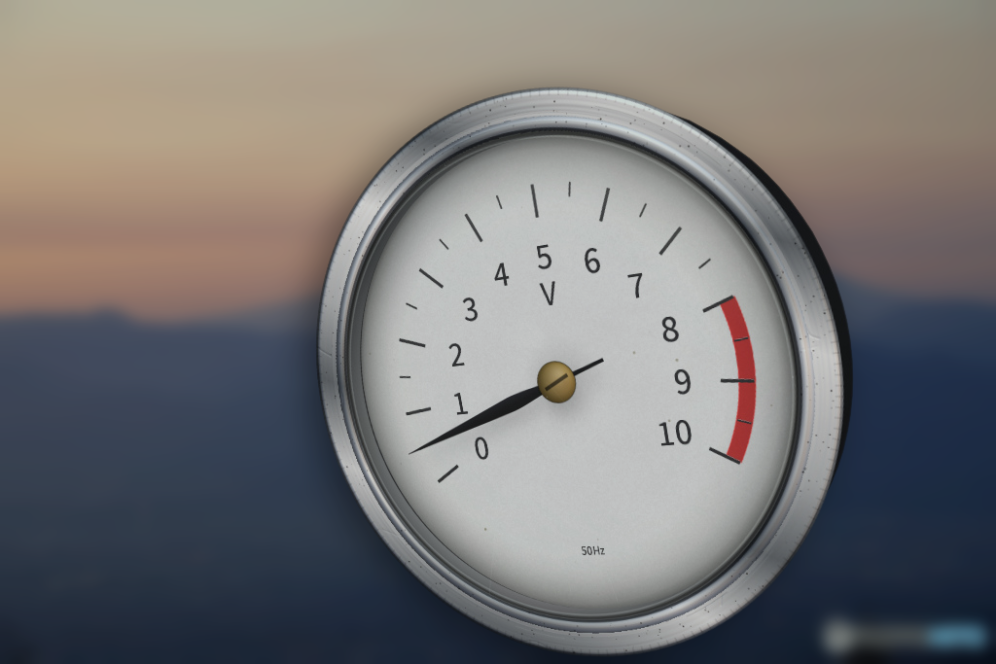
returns 0.5 V
